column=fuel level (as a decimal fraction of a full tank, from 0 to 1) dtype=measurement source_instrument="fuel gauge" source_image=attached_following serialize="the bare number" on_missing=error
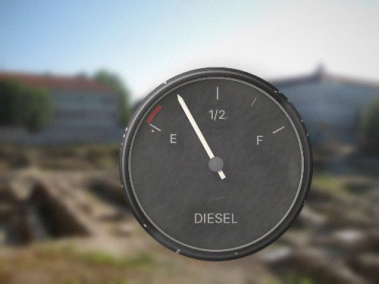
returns 0.25
